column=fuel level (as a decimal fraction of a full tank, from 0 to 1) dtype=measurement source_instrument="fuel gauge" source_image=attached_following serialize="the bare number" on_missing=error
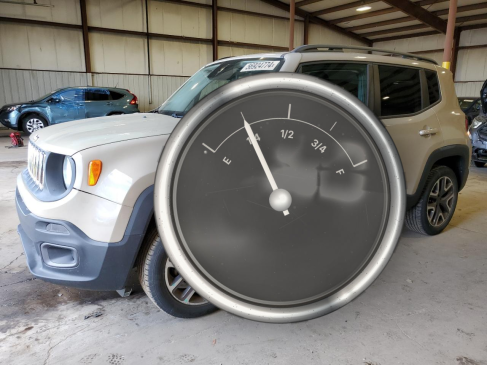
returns 0.25
